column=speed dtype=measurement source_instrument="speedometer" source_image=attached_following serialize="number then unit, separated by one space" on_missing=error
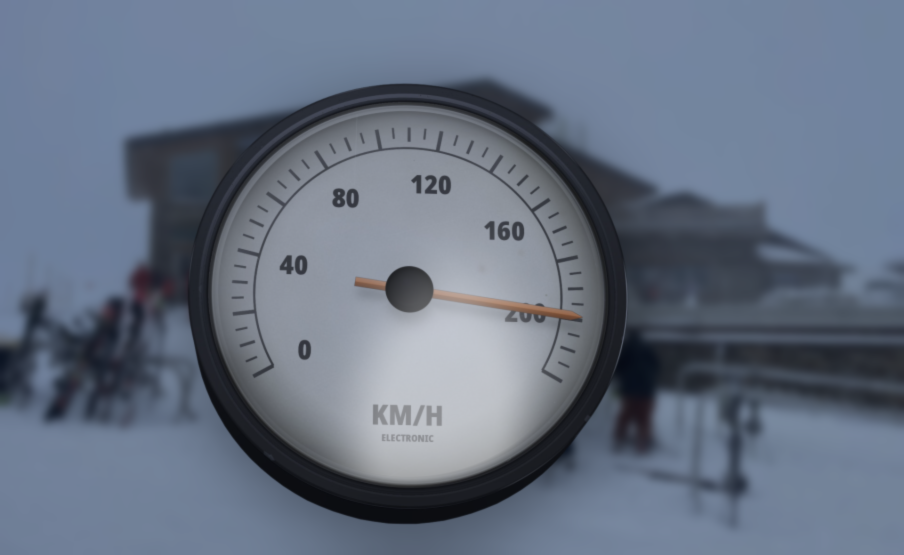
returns 200 km/h
